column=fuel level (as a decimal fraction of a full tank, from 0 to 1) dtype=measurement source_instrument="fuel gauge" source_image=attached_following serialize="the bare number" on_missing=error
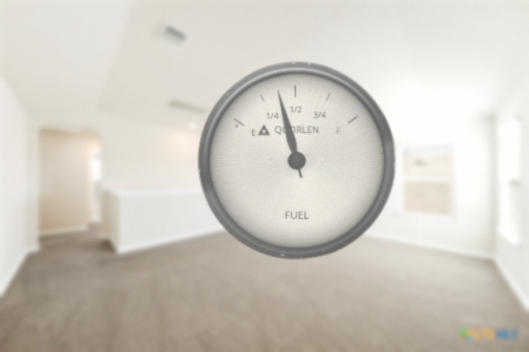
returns 0.375
